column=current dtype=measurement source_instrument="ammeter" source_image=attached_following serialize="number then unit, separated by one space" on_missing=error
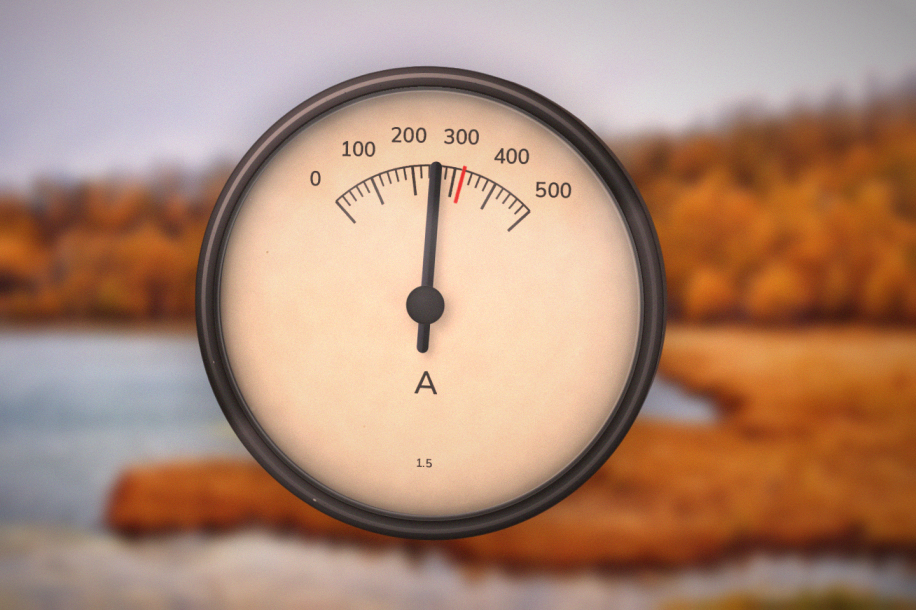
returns 260 A
